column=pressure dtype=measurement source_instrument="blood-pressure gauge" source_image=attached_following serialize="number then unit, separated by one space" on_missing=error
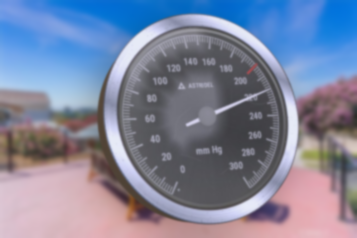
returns 220 mmHg
